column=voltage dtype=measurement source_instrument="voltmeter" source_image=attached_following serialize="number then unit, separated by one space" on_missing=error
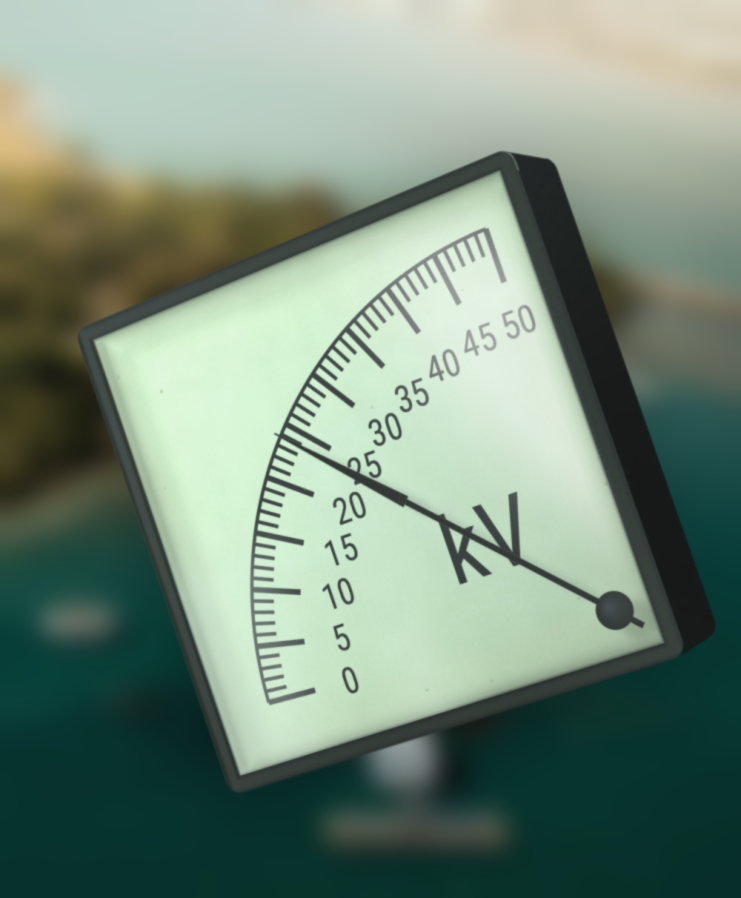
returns 24 kV
